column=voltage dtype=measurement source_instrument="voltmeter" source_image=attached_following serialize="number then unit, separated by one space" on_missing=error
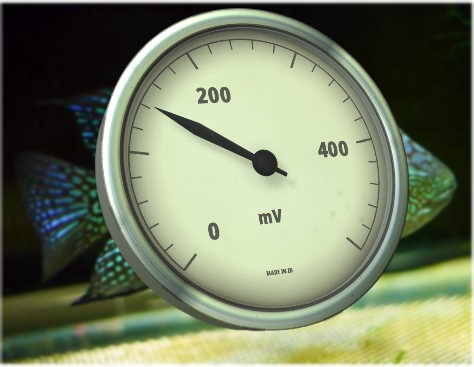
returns 140 mV
